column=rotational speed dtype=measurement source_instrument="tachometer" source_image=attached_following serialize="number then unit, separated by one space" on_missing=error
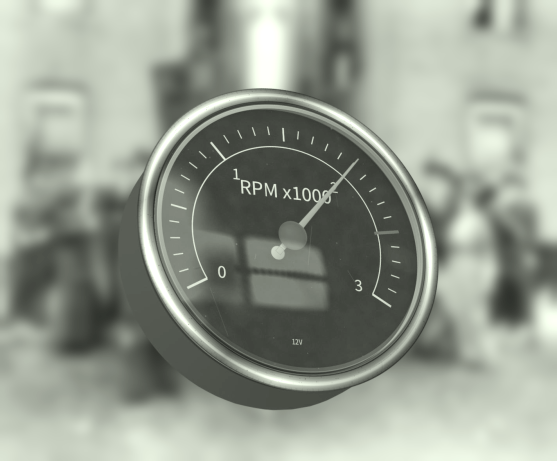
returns 2000 rpm
